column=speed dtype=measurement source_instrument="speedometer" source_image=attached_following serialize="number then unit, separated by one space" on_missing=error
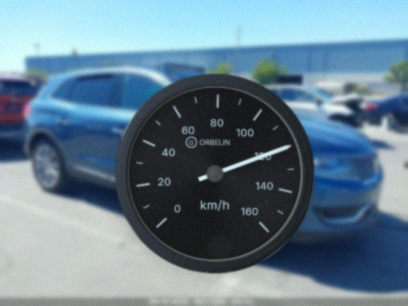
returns 120 km/h
